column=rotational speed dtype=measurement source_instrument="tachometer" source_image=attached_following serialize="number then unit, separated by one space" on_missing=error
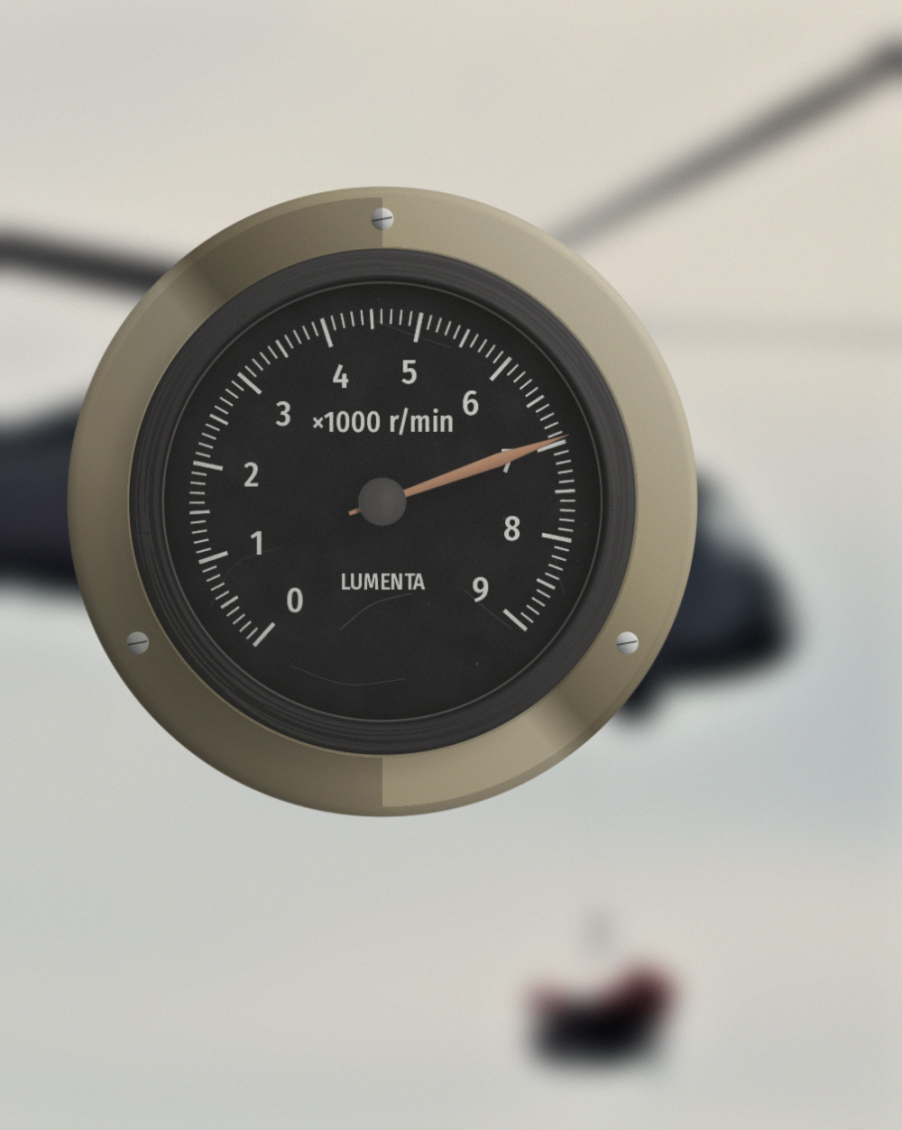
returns 6950 rpm
